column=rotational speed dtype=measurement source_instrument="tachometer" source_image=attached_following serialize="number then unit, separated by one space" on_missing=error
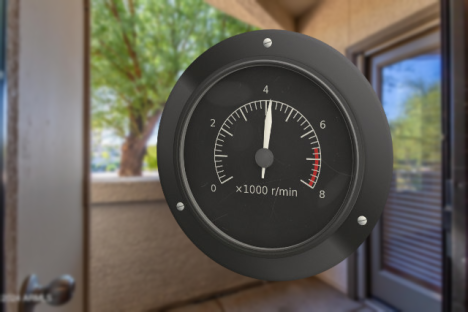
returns 4200 rpm
